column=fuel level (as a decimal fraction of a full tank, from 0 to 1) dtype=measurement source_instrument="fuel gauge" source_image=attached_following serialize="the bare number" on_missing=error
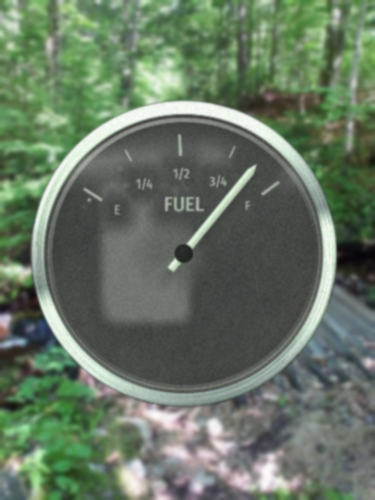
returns 0.875
